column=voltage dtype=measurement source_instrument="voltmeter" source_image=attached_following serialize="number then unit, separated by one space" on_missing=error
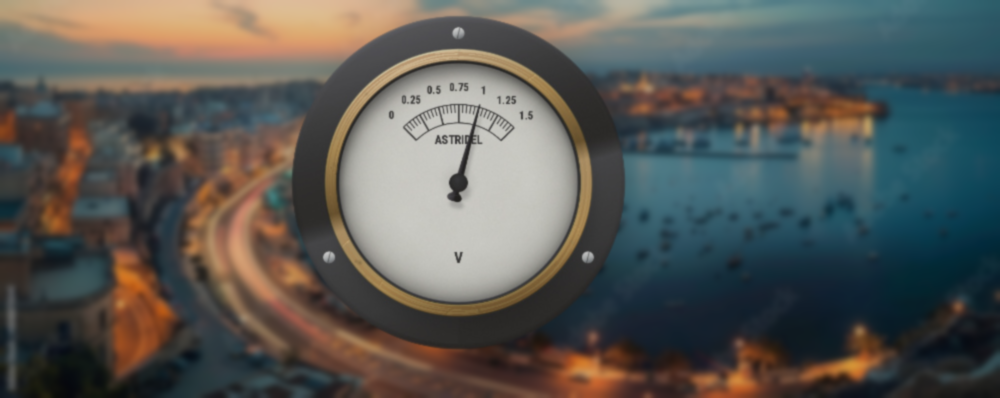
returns 1 V
